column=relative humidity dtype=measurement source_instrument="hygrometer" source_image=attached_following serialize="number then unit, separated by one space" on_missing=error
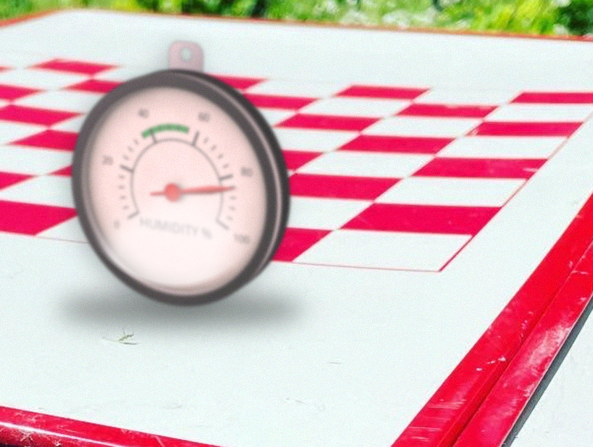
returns 84 %
